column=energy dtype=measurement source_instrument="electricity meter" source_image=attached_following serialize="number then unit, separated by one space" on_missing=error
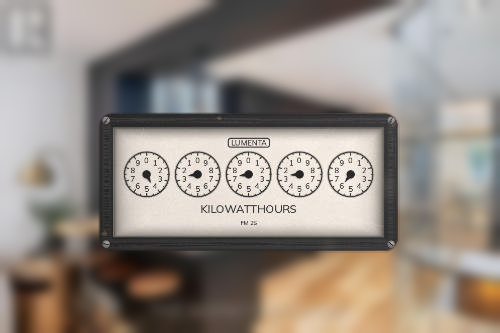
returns 42726 kWh
